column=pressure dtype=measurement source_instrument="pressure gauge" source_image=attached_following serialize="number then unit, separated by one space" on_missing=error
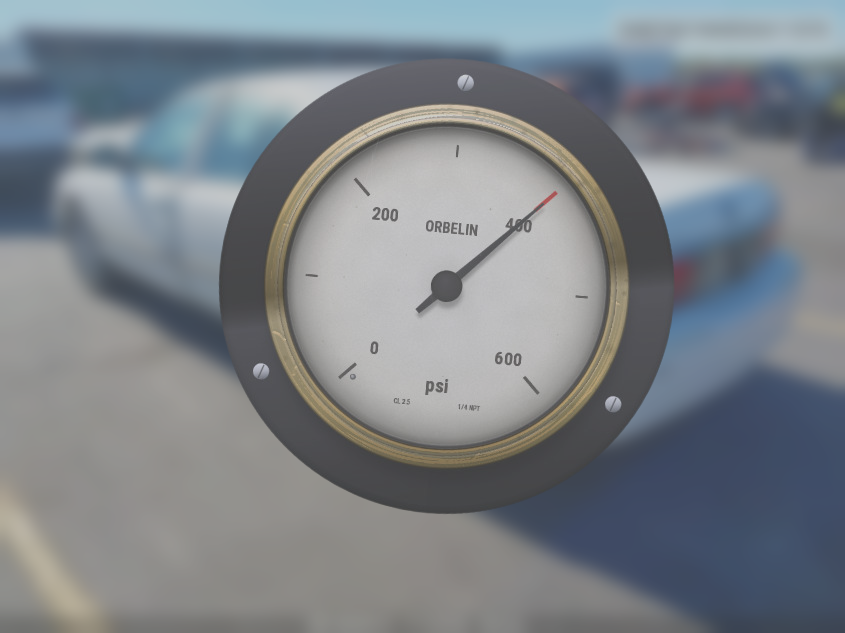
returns 400 psi
